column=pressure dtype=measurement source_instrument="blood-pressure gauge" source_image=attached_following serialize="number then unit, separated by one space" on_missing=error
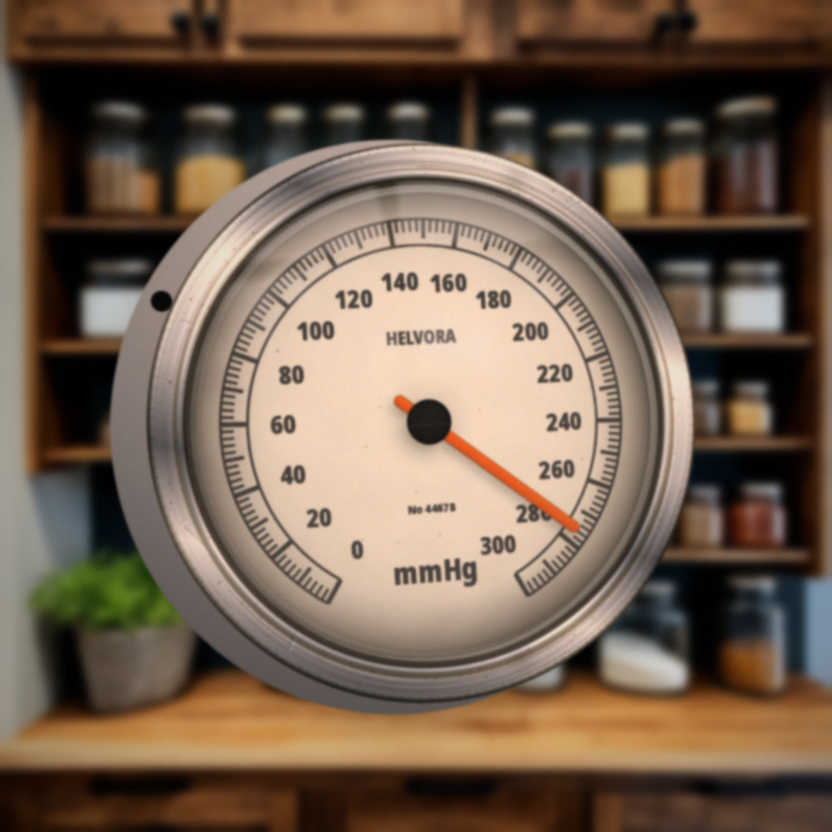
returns 276 mmHg
